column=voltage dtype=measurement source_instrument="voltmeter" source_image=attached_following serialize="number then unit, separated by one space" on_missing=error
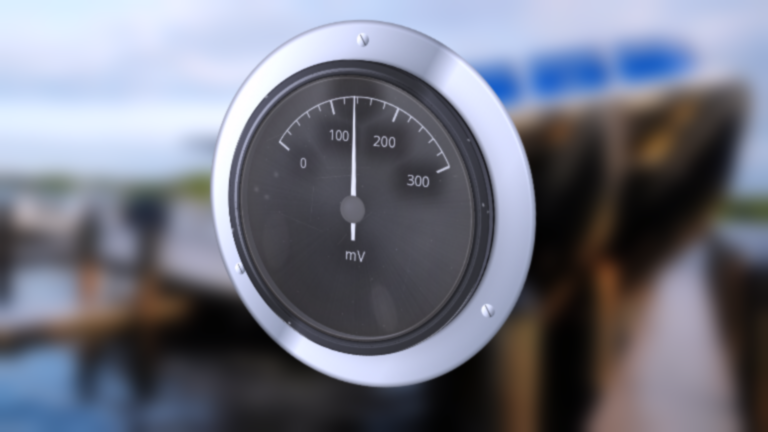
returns 140 mV
